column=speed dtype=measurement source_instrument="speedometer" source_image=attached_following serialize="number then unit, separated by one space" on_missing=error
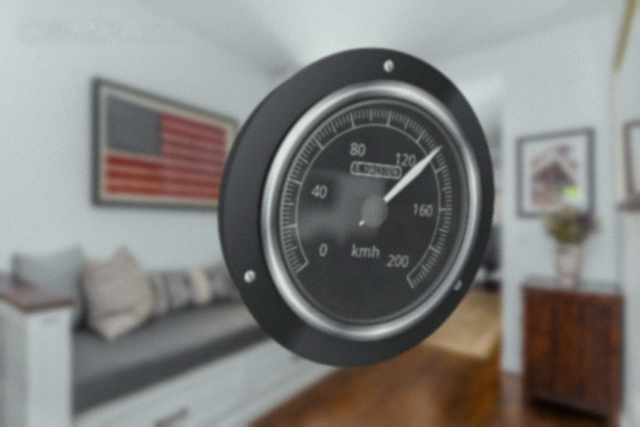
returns 130 km/h
